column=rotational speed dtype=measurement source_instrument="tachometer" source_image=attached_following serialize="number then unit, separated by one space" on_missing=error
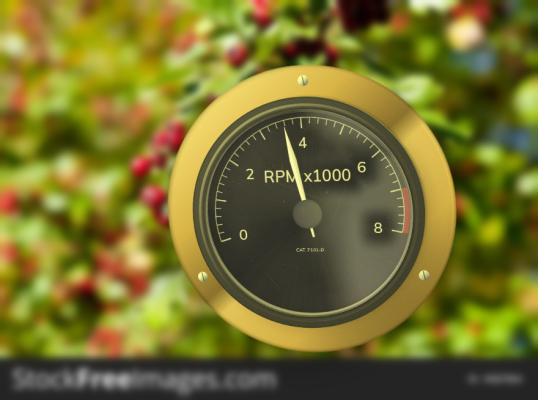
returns 3600 rpm
